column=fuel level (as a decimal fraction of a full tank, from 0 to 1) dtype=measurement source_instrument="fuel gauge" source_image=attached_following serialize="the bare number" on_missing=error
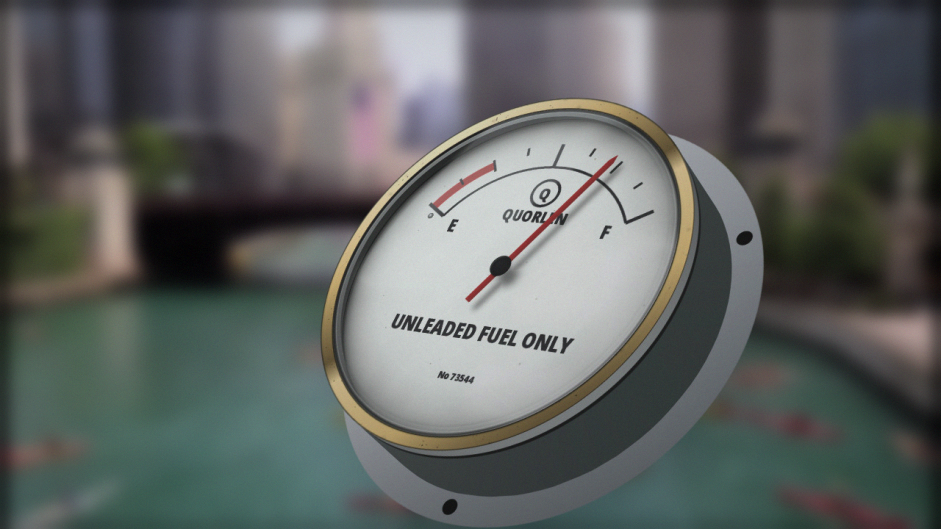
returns 0.75
